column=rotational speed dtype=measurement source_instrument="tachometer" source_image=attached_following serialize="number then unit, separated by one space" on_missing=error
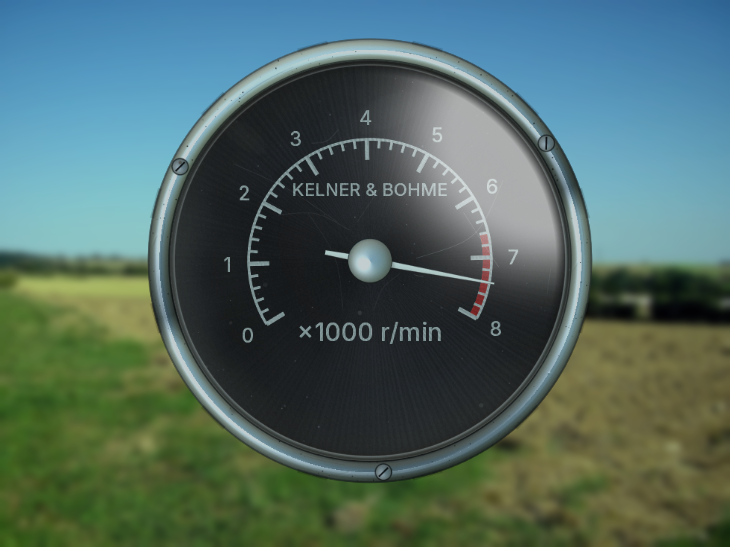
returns 7400 rpm
